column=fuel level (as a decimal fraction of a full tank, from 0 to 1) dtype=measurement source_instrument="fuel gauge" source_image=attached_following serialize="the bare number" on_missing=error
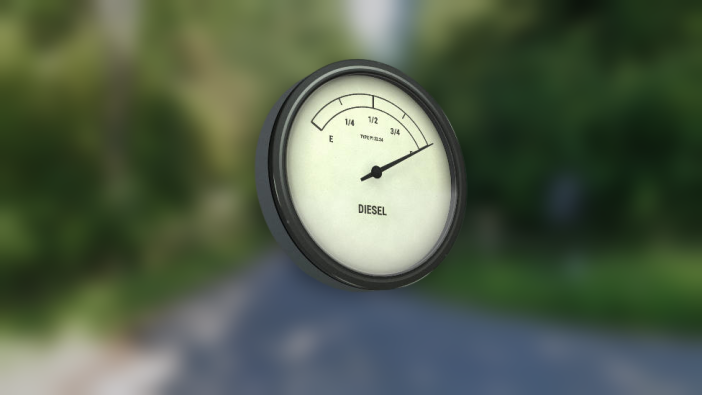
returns 1
